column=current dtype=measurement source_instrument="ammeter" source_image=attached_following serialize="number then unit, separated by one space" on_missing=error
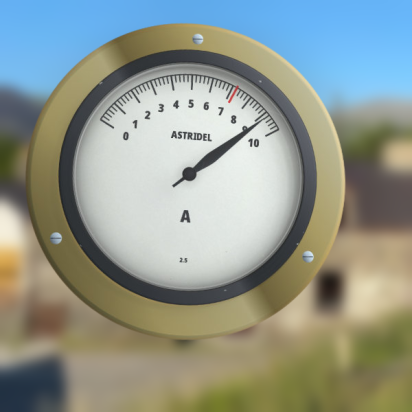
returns 9.2 A
